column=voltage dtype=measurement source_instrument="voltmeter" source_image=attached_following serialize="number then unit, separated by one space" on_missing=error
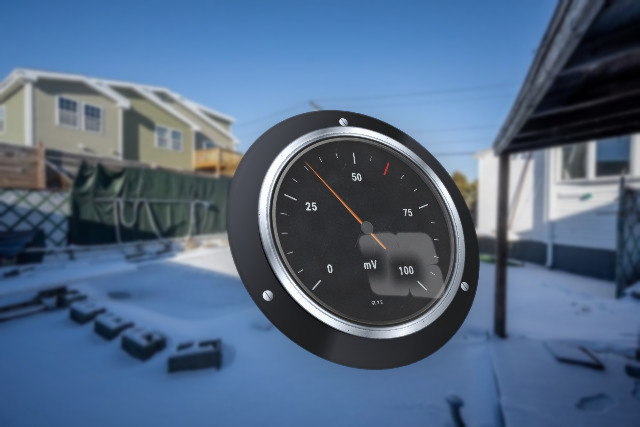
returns 35 mV
